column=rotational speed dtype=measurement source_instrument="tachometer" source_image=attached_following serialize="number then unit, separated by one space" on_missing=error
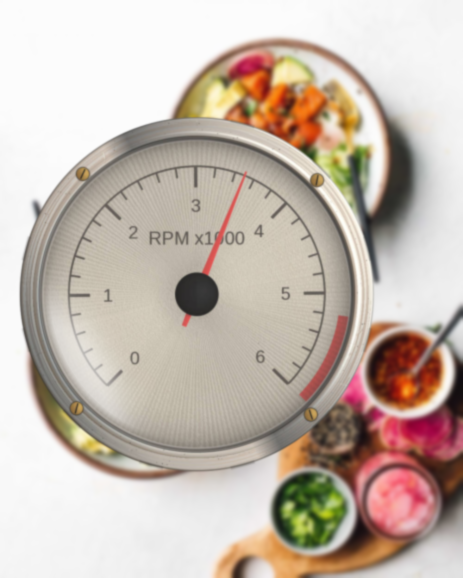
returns 3500 rpm
